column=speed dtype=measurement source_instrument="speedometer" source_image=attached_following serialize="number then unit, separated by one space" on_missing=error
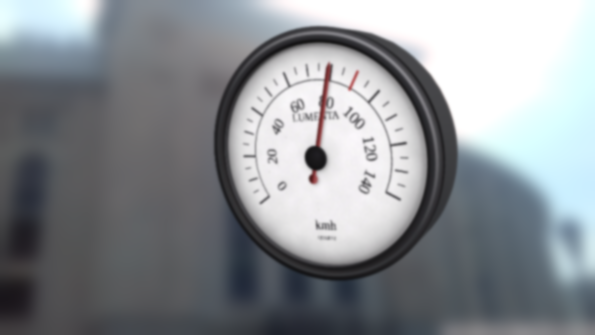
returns 80 km/h
